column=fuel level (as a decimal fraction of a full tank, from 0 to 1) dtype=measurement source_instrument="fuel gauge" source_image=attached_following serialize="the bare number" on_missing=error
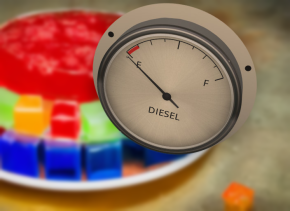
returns 0
